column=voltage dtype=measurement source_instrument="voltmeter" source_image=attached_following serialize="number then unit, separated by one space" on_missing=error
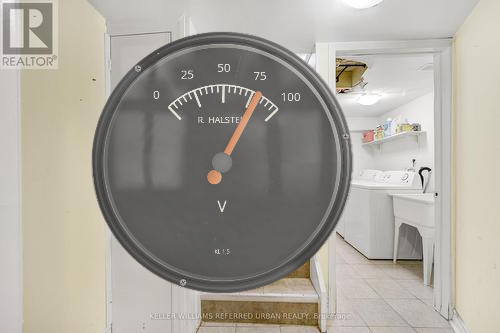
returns 80 V
